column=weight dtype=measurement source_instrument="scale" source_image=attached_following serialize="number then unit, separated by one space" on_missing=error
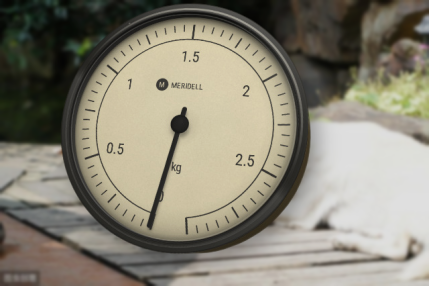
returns 0 kg
